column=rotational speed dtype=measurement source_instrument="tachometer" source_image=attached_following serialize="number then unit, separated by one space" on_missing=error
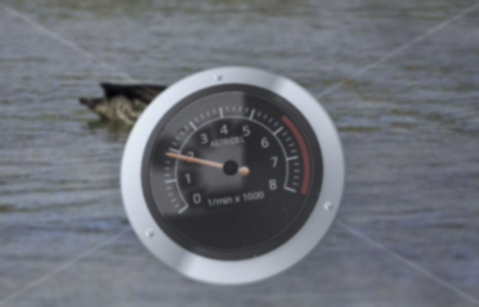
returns 1800 rpm
